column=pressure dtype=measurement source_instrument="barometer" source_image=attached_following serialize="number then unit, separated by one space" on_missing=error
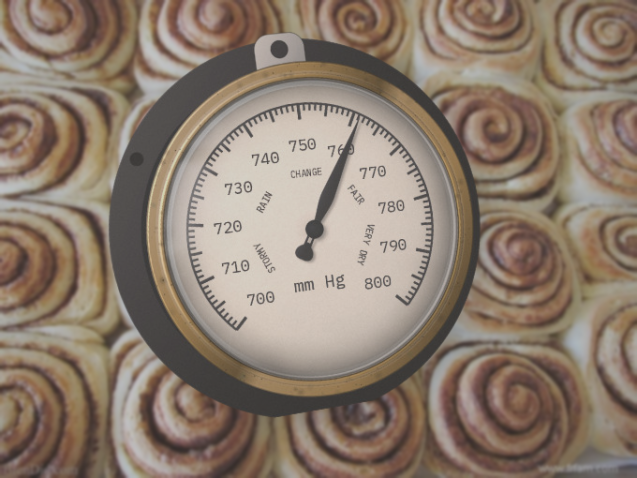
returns 761 mmHg
